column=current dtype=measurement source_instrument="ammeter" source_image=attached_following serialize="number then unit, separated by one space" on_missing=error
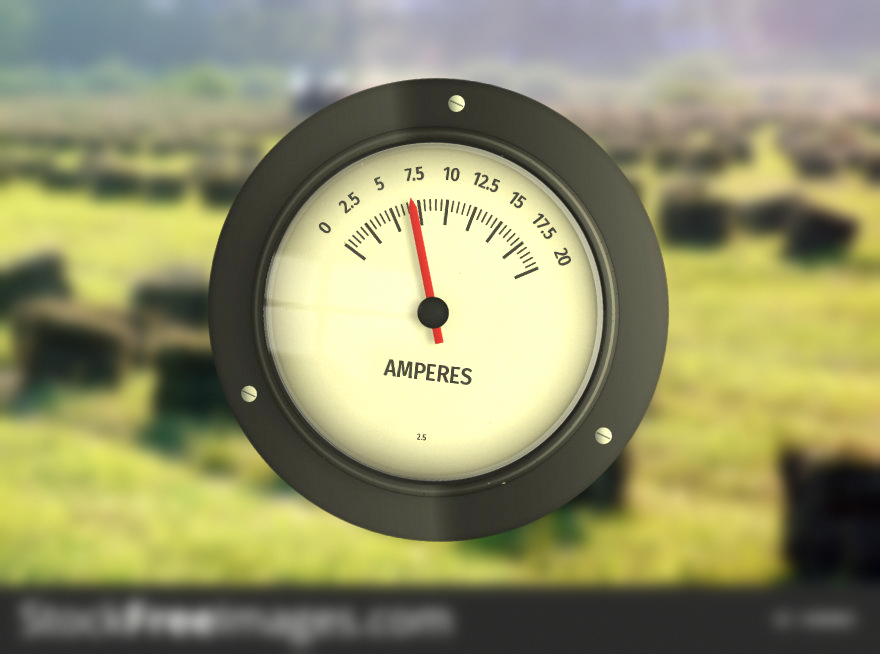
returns 7 A
